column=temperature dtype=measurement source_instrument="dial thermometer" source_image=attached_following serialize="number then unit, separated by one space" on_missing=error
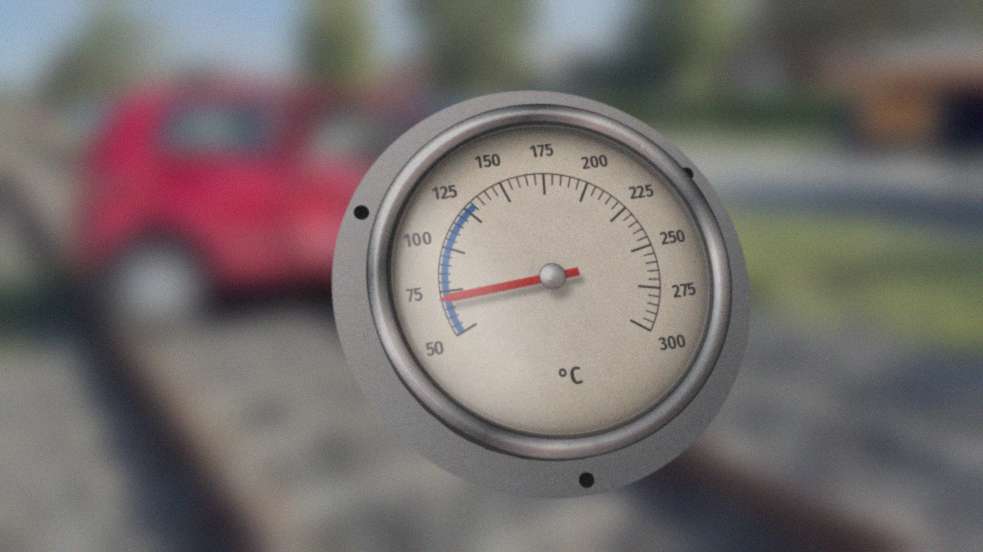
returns 70 °C
